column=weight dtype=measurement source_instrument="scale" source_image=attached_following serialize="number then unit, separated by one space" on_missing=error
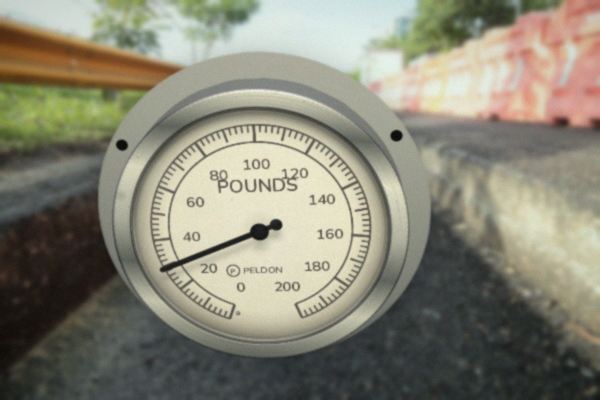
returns 30 lb
